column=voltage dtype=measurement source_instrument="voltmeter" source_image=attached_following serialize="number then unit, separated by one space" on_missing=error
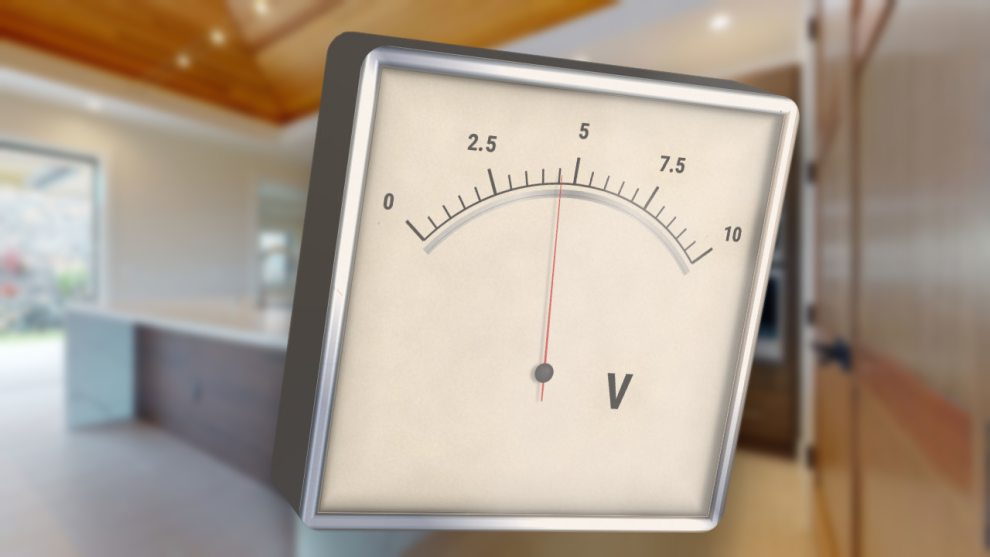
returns 4.5 V
